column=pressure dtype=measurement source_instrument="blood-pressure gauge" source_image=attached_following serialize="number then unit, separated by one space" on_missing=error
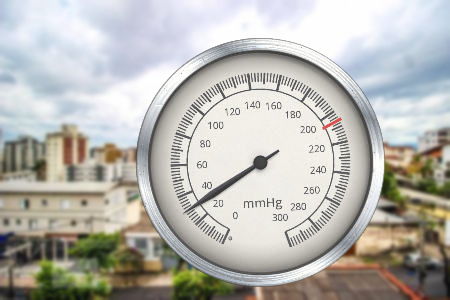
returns 30 mmHg
